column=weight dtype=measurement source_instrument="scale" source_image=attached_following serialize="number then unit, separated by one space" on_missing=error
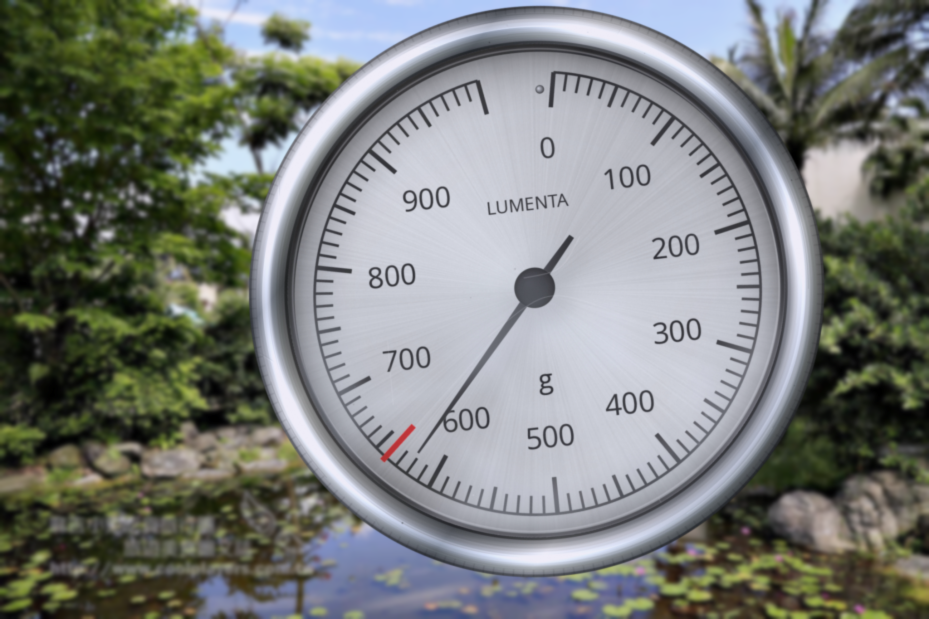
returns 620 g
